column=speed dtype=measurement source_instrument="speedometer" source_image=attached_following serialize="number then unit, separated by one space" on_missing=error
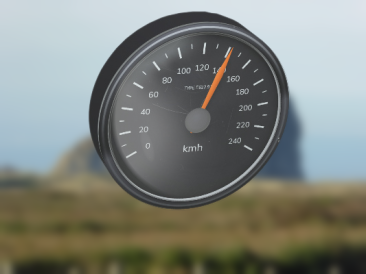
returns 140 km/h
